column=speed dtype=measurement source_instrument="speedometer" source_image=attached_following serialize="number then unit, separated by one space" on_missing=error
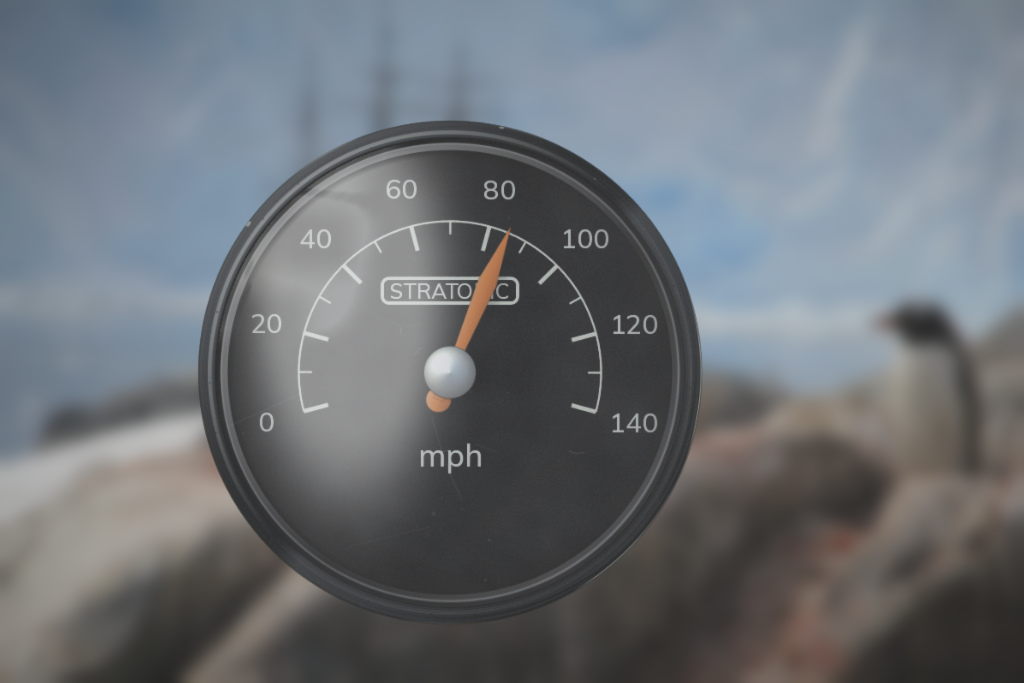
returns 85 mph
